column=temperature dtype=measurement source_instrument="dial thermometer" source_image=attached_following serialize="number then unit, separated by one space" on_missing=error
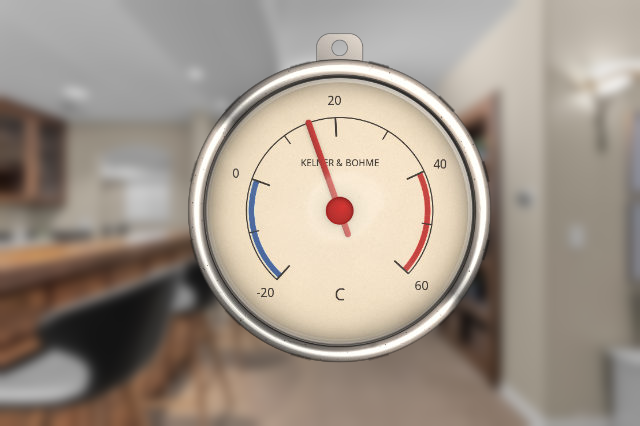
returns 15 °C
